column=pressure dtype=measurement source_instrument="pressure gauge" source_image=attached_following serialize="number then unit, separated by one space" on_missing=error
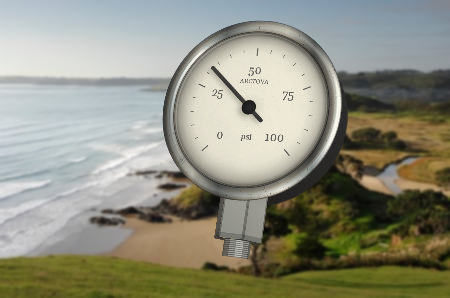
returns 32.5 psi
